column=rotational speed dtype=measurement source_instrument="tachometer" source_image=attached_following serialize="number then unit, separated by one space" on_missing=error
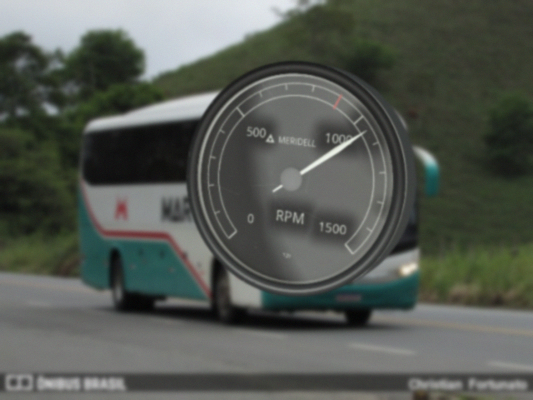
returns 1050 rpm
